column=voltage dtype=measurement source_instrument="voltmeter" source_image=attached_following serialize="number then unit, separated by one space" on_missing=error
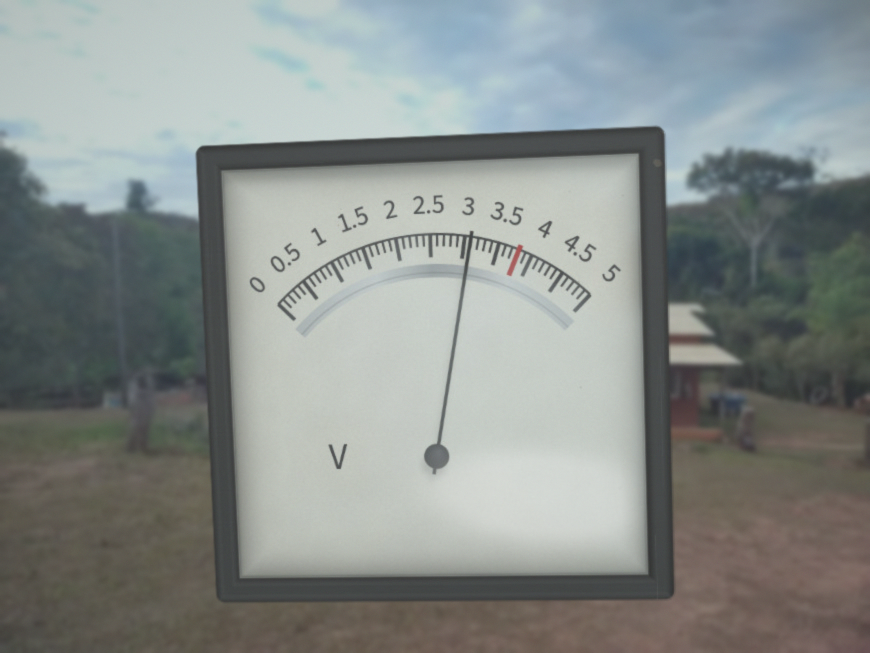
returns 3.1 V
